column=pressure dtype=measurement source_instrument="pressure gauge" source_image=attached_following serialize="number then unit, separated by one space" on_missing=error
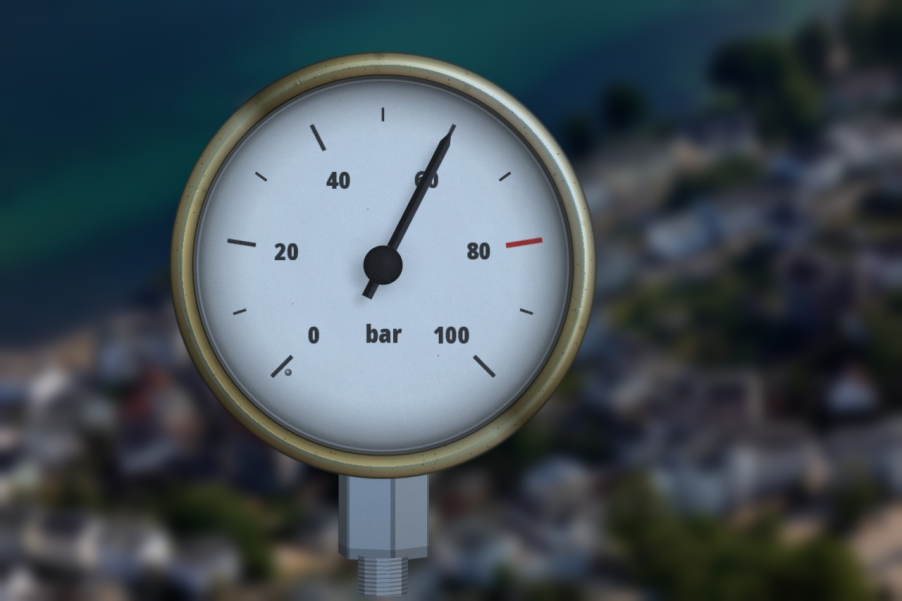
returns 60 bar
